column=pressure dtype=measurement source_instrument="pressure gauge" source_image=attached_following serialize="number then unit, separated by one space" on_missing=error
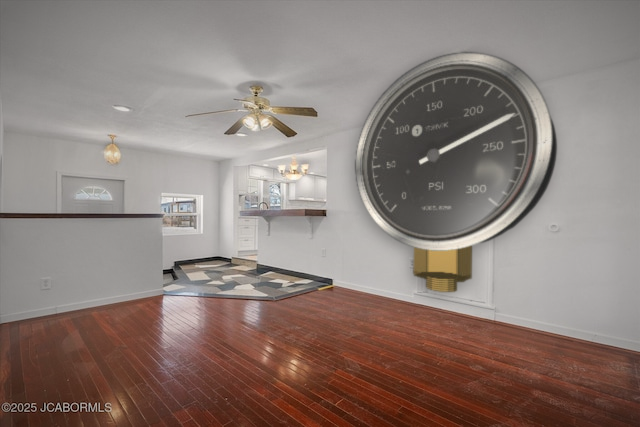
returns 230 psi
